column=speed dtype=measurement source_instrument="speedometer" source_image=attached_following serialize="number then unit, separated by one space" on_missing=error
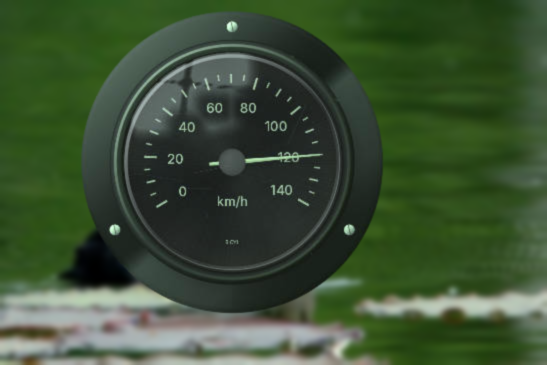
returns 120 km/h
